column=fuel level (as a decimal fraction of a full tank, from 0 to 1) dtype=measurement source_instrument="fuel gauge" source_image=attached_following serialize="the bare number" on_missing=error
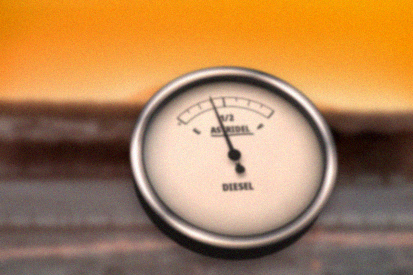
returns 0.375
